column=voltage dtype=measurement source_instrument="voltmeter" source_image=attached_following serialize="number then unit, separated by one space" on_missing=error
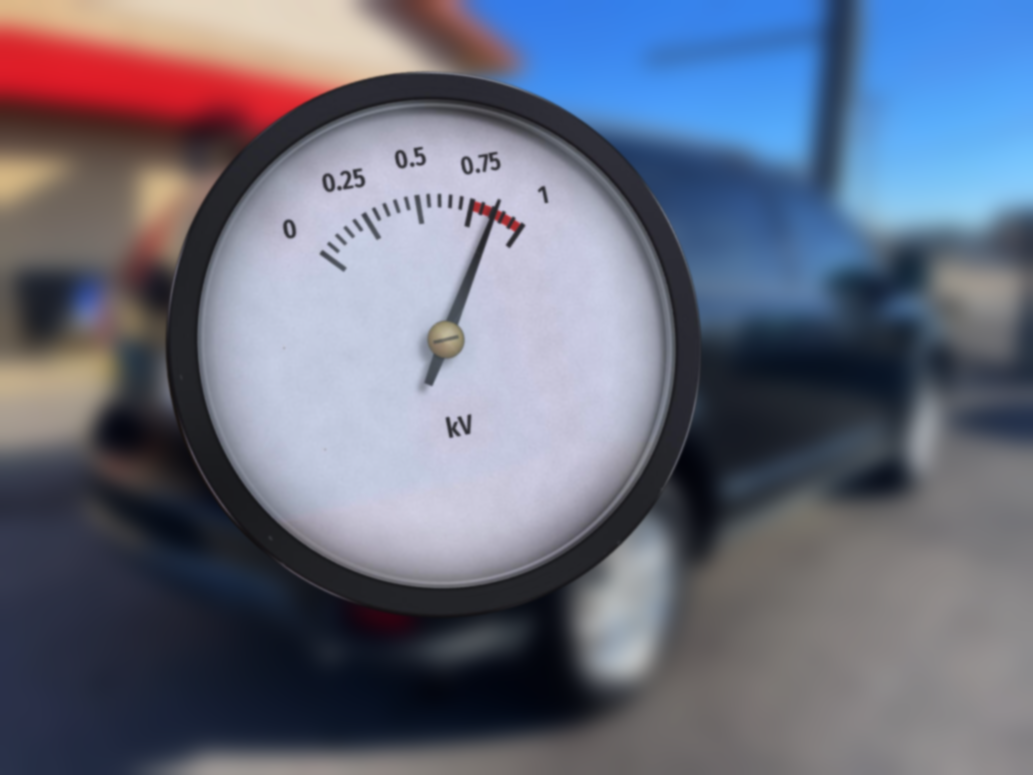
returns 0.85 kV
